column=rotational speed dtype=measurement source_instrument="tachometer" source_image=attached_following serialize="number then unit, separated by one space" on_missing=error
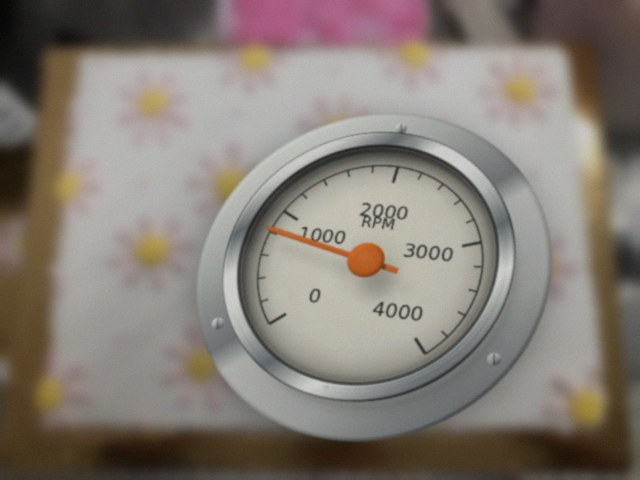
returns 800 rpm
